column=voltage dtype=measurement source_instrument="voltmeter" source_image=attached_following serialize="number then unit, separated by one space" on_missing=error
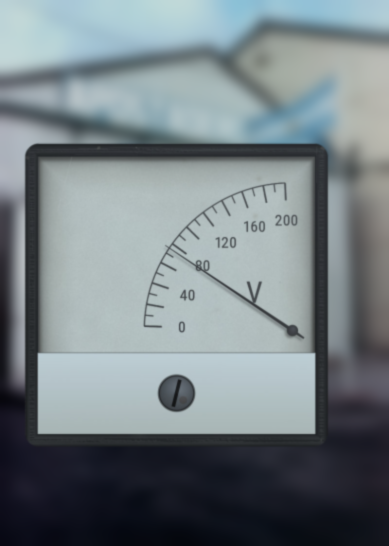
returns 75 V
